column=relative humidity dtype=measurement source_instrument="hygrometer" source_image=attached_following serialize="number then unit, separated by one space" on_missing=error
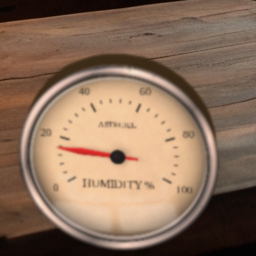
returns 16 %
